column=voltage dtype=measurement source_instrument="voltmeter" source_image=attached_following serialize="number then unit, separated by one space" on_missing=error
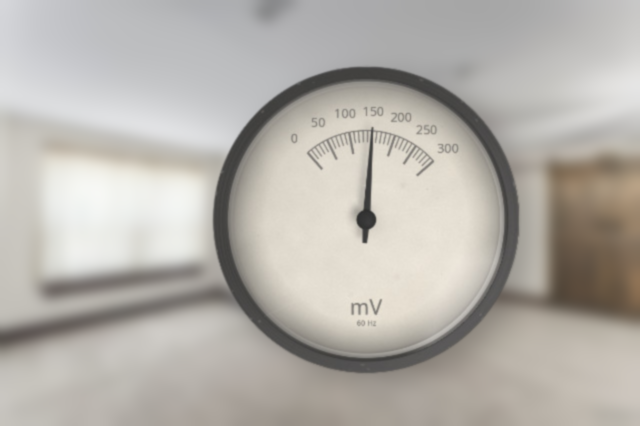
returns 150 mV
